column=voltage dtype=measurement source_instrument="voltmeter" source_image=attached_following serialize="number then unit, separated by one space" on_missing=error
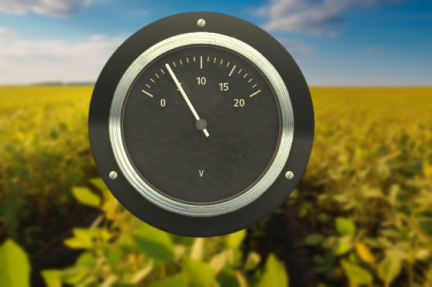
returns 5 V
